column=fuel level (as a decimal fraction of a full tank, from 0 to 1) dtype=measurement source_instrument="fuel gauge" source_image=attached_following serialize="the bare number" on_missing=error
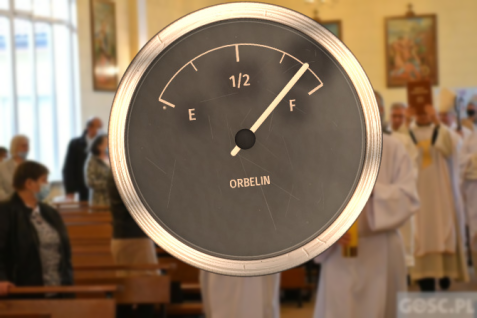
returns 0.875
